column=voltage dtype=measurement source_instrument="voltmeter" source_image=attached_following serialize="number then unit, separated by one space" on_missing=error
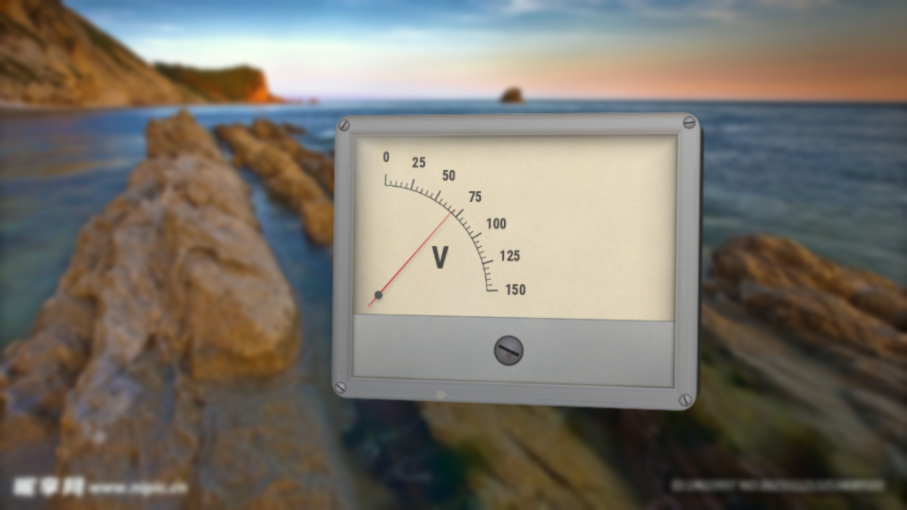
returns 70 V
